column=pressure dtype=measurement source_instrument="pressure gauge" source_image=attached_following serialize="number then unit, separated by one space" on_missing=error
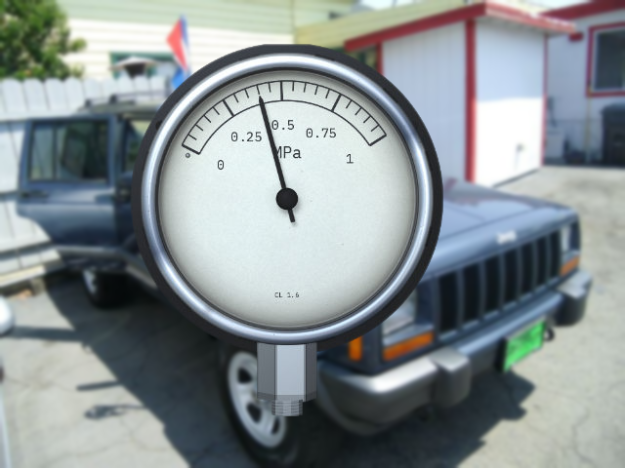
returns 0.4 MPa
